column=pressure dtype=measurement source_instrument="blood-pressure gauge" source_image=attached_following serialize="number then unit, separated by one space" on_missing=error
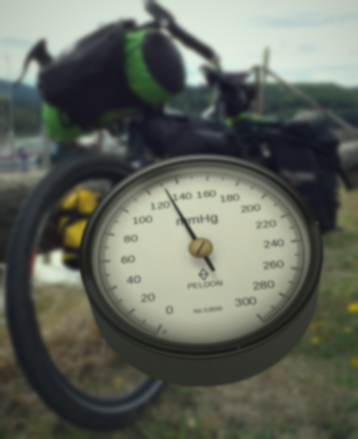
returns 130 mmHg
